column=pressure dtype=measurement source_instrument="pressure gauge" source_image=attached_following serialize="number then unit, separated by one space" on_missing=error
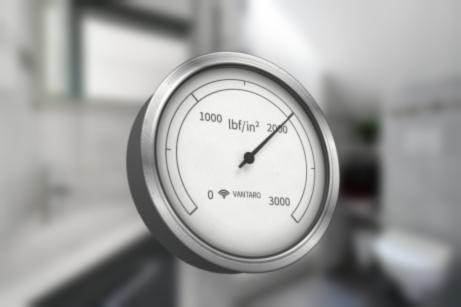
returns 2000 psi
